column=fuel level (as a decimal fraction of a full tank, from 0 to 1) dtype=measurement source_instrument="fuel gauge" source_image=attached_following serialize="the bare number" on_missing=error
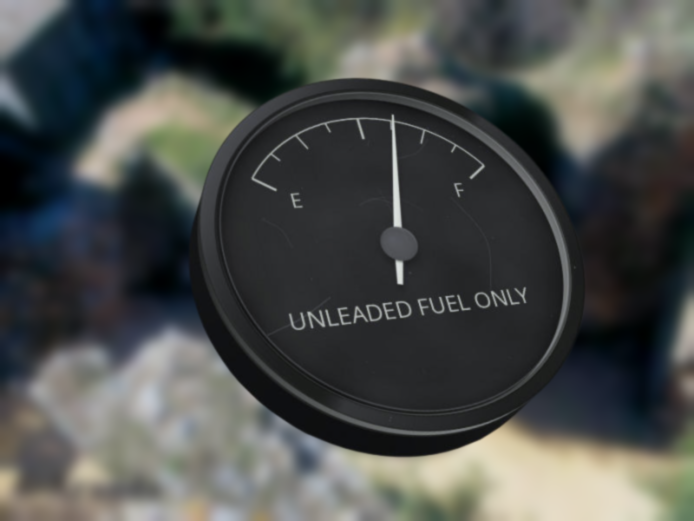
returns 0.625
